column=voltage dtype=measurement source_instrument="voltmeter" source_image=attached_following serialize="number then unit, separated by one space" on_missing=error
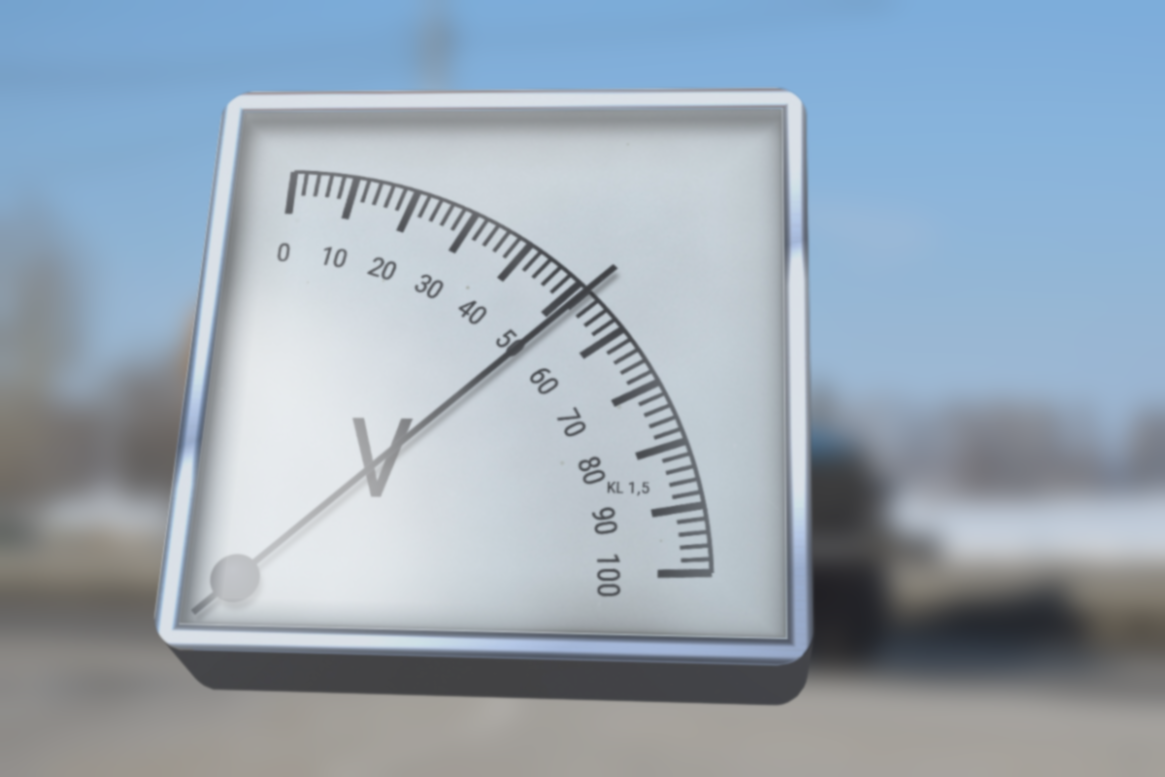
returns 52 V
